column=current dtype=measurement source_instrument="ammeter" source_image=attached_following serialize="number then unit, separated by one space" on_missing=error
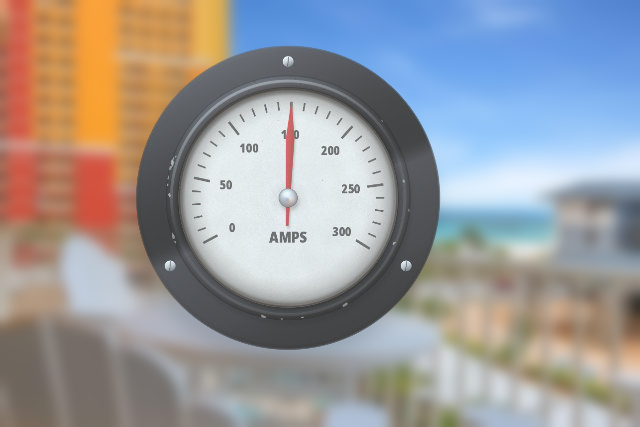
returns 150 A
